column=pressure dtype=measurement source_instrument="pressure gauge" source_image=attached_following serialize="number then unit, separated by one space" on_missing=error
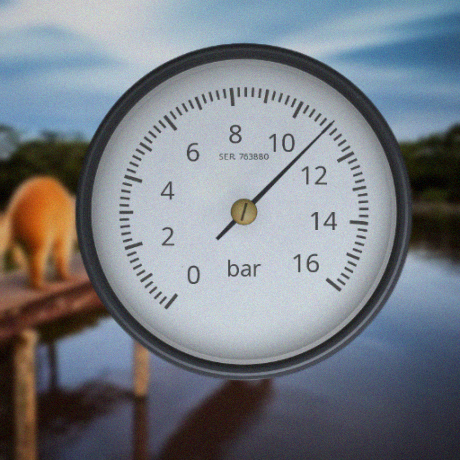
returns 11 bar
